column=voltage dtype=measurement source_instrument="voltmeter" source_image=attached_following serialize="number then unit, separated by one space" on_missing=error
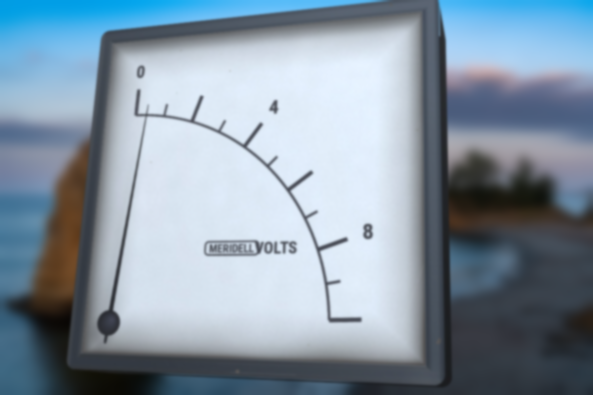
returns 0.5 V
